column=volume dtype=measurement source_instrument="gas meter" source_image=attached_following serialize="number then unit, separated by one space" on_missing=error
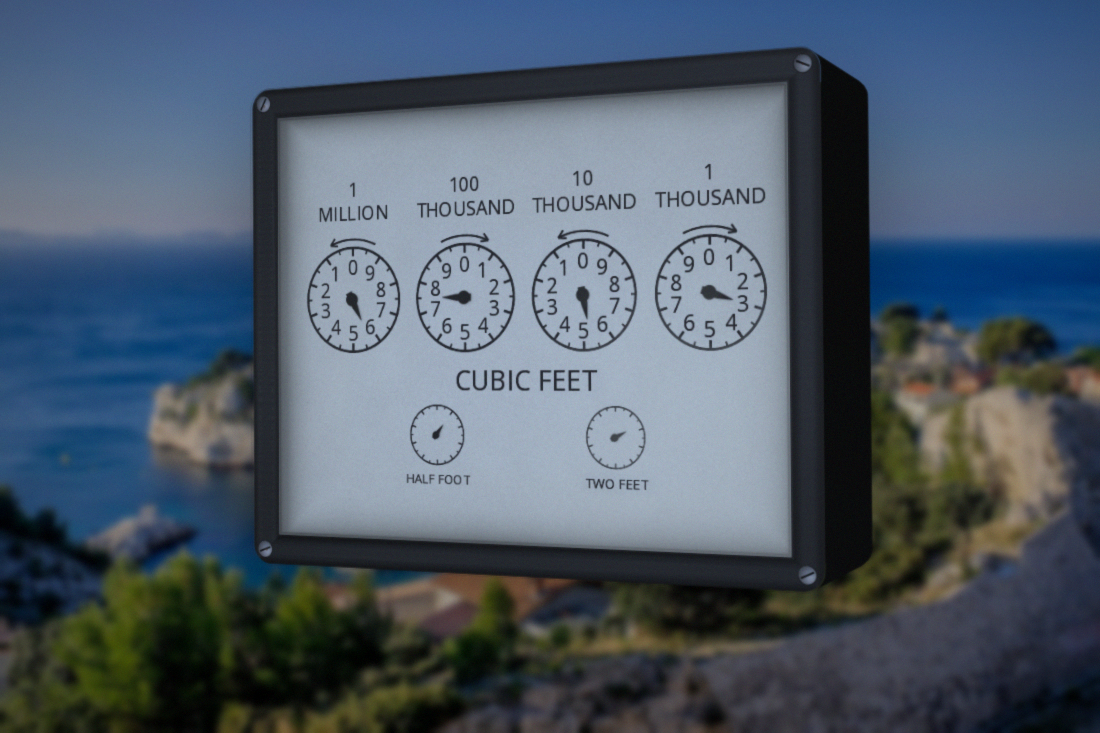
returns 575300 ft³
